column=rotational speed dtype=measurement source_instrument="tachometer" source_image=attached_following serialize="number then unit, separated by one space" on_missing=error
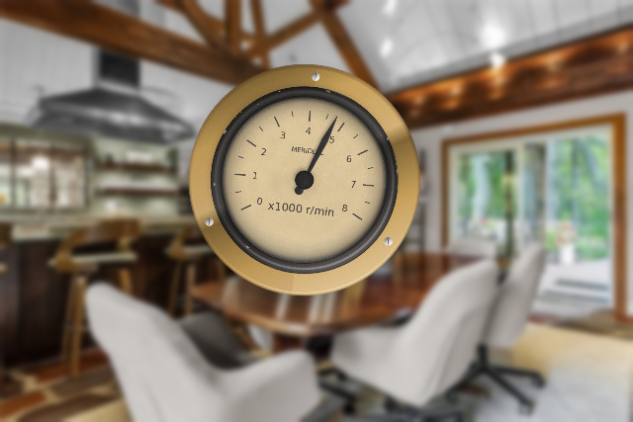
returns 4750 rpm
